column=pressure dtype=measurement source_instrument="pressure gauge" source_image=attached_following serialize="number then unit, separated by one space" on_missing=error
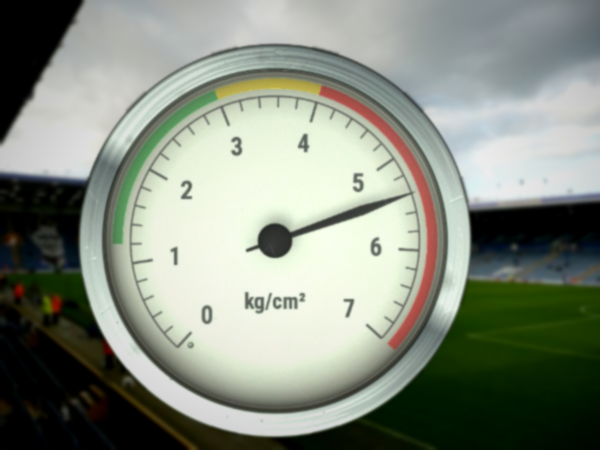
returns 5.4 kg/cm²
